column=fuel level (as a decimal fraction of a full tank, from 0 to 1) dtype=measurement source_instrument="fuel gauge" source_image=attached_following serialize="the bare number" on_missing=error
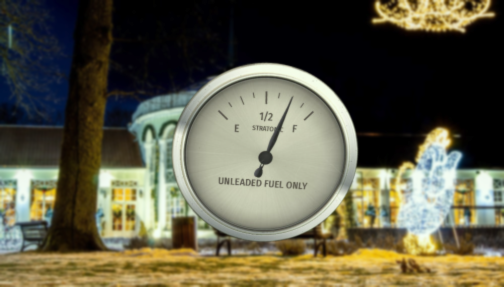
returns 0.75
